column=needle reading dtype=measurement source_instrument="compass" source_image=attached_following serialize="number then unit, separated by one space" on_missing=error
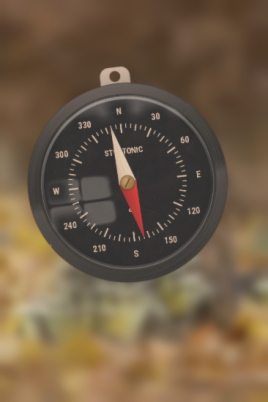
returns 170 °
